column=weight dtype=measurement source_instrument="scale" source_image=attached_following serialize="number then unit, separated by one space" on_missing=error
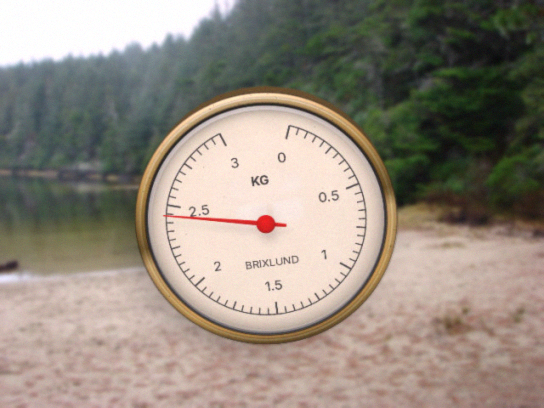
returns 2.45 kg
